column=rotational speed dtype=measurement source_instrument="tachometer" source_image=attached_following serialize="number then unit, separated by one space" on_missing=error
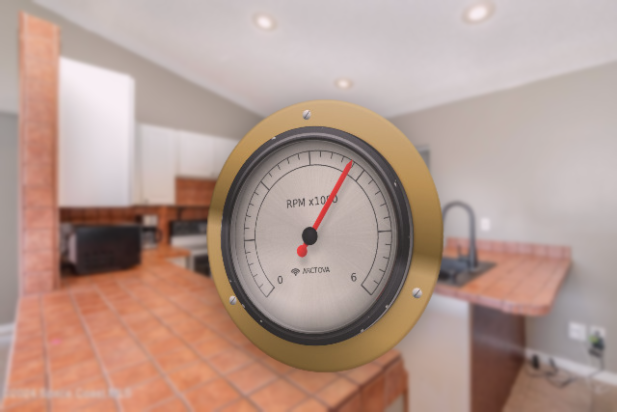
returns 3800 rpm
